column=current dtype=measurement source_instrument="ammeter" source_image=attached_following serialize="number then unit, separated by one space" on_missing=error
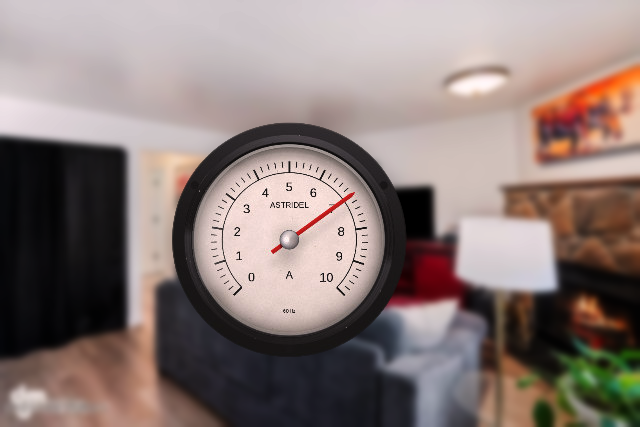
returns 7 A
